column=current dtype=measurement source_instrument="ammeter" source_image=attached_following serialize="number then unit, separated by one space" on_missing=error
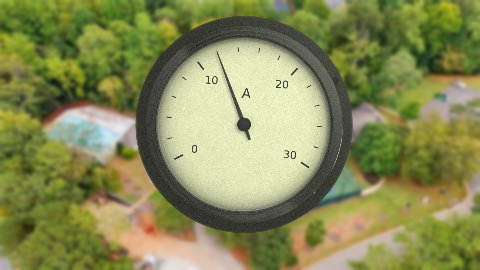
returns 12 A
